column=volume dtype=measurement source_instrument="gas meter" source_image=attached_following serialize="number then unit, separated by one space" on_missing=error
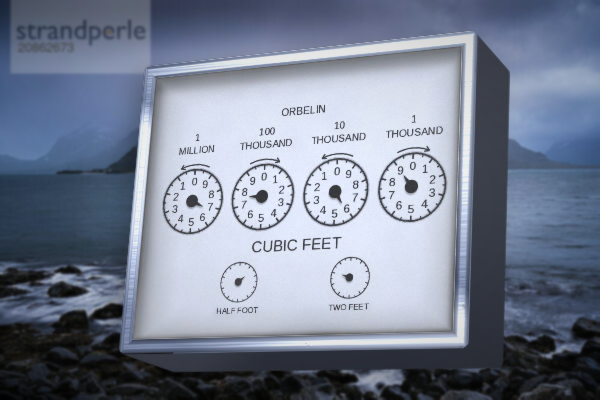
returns 675900 ft³
